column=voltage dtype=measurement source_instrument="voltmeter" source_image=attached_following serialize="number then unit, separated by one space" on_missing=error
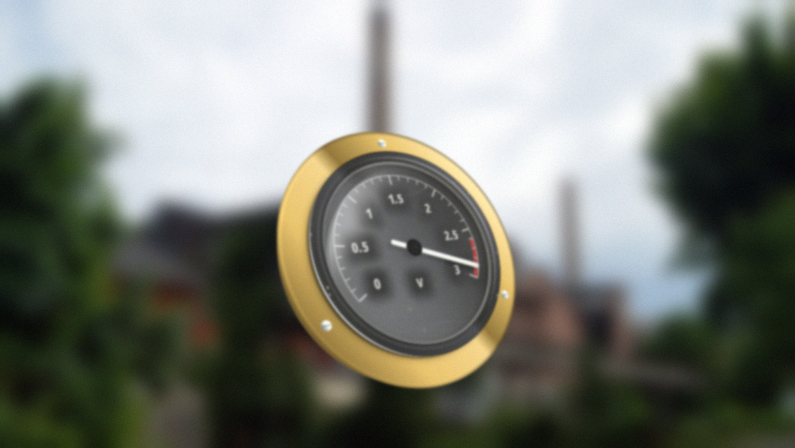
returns 2.9 V
